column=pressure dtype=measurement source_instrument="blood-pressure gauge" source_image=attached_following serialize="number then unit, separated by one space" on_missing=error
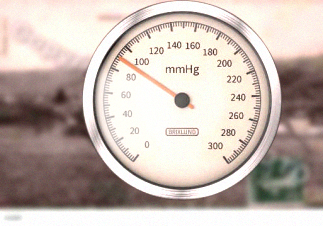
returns 90 mmHg
